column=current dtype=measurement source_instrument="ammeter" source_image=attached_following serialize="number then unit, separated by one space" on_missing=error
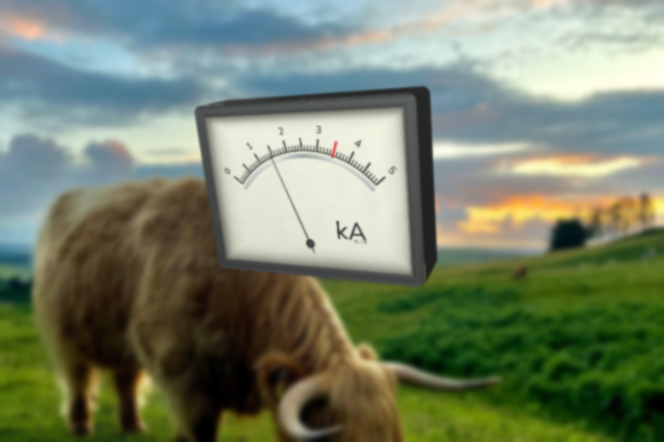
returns 1.5 kA
